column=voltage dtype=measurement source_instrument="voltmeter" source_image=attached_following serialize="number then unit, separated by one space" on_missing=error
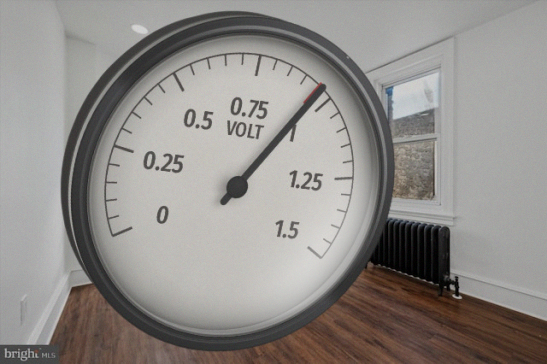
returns 0.95 V
